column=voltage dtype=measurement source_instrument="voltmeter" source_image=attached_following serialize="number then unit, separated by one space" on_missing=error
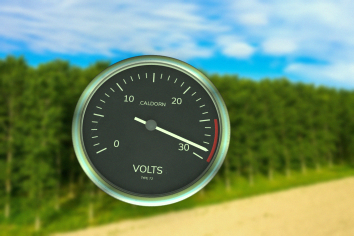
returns 29 V
